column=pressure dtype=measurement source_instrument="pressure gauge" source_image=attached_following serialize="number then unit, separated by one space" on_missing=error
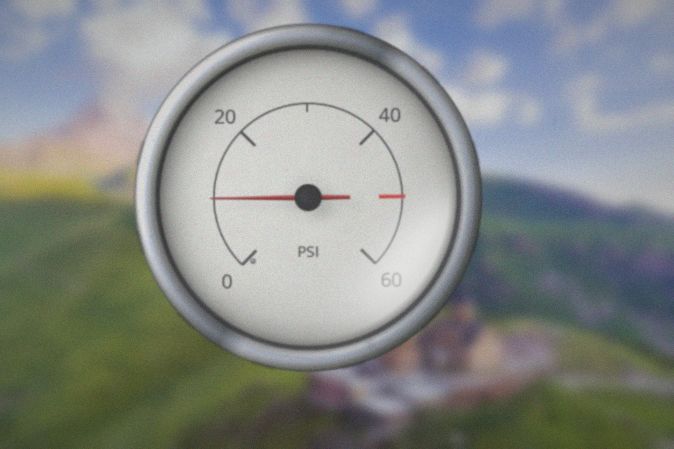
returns 10 psi
